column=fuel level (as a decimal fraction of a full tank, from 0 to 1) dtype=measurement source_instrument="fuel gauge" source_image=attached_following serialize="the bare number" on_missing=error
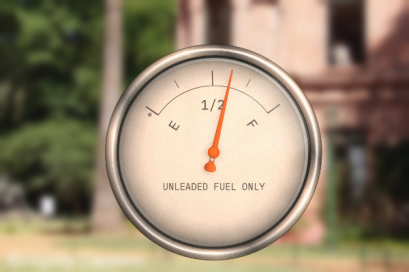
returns 0.625
